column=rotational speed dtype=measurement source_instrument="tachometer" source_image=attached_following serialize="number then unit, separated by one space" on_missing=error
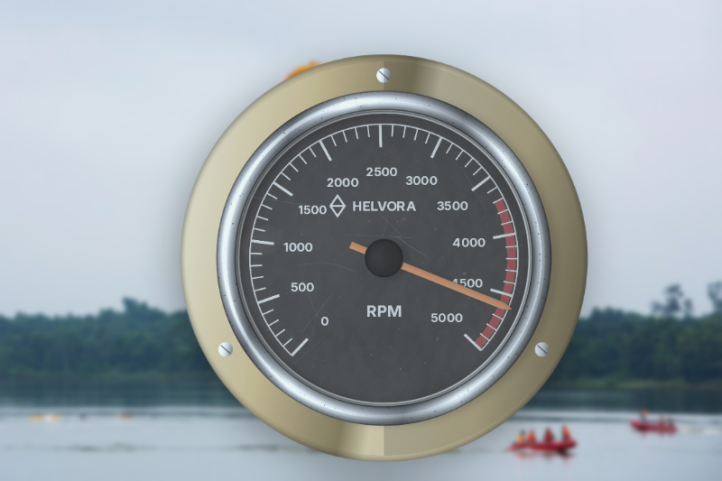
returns 4600 rpm
